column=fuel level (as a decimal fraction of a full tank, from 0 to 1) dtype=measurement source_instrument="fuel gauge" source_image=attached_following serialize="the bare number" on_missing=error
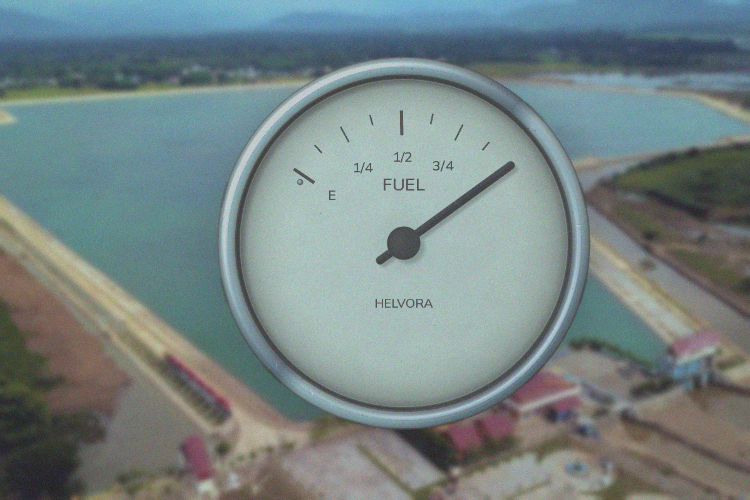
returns 1
